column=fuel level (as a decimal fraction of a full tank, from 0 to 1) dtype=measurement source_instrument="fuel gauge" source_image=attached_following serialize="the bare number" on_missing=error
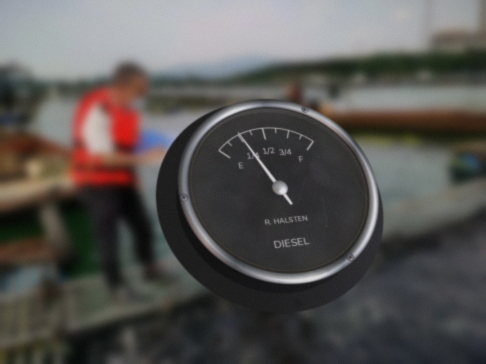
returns 0.25
